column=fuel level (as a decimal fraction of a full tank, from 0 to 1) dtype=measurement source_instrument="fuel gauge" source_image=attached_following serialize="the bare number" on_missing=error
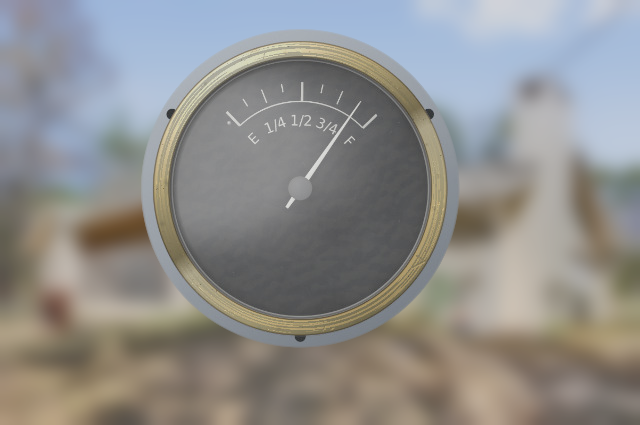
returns 0.875
